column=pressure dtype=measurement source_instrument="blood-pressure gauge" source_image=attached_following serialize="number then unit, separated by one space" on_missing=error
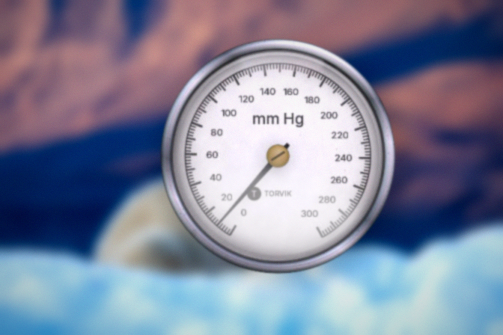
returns 10 mmHg
